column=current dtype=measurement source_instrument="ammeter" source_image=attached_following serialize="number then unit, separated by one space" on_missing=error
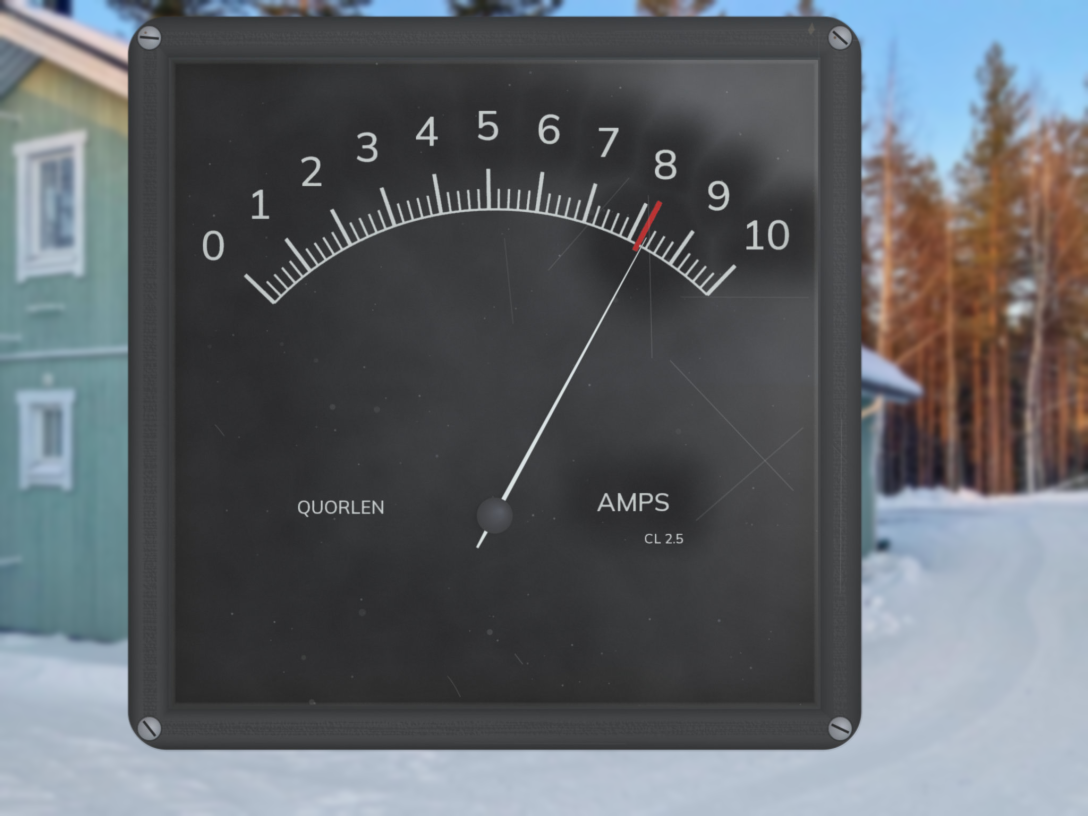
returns 8.3 A
